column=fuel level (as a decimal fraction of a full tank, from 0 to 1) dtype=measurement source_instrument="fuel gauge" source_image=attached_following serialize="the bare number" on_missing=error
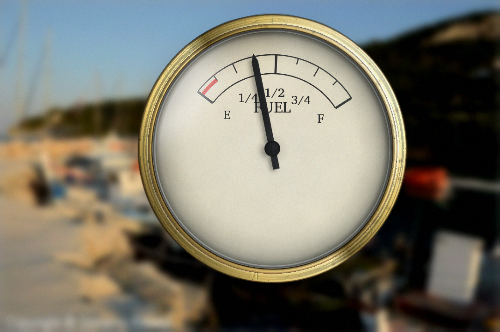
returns 0.375
